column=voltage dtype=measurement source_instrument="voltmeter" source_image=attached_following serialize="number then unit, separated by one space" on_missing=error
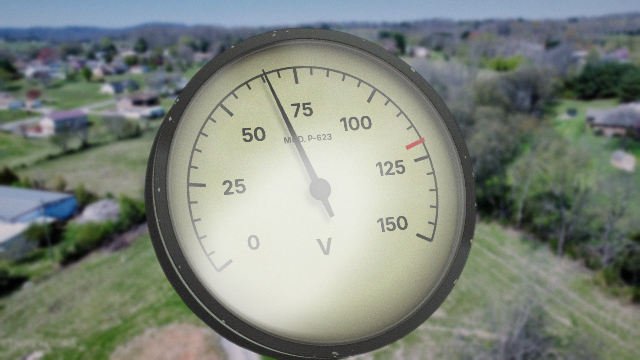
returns 65 V
